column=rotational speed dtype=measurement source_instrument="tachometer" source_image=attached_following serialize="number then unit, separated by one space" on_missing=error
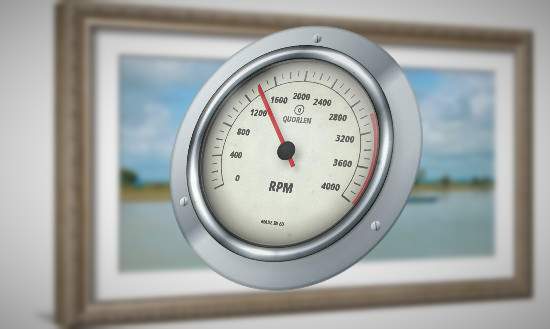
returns 1400 rpm
